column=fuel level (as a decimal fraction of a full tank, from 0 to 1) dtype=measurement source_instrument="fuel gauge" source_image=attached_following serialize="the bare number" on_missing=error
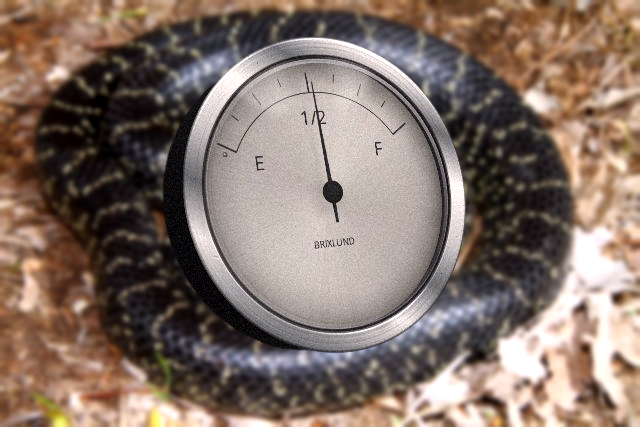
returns 0.5
